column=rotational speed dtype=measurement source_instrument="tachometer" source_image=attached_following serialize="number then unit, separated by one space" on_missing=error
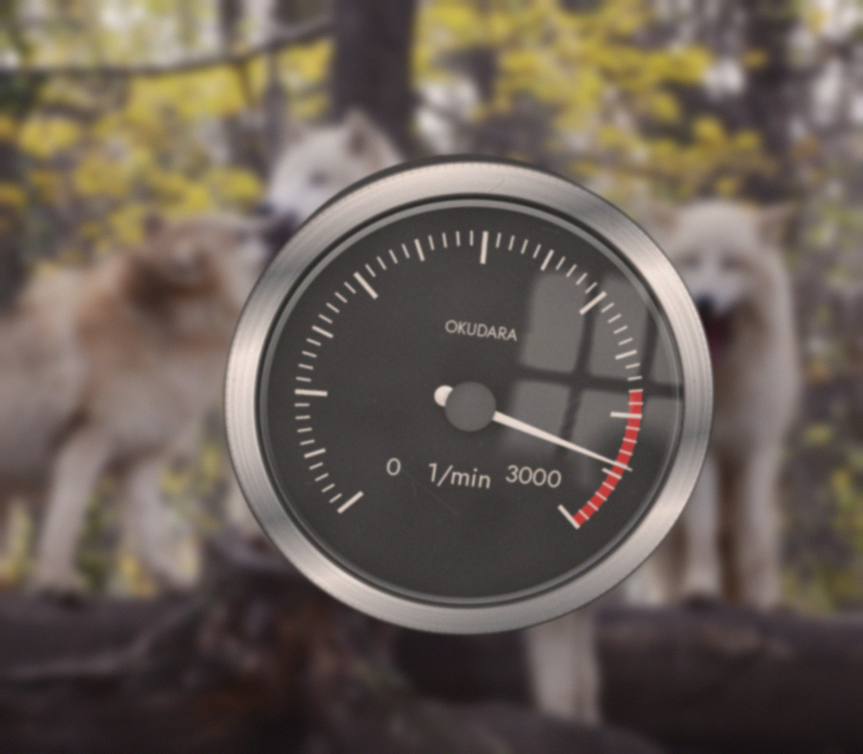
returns 2700 rpm
